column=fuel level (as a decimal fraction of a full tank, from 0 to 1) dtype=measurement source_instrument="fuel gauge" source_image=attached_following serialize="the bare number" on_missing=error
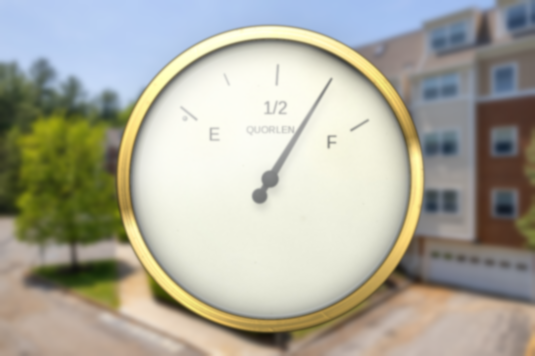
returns 0.75
